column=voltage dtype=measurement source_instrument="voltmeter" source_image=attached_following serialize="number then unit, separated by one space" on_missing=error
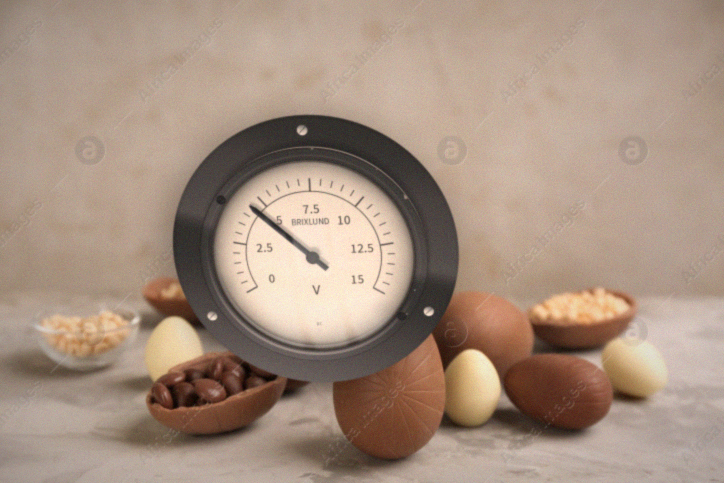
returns 4.5 V
